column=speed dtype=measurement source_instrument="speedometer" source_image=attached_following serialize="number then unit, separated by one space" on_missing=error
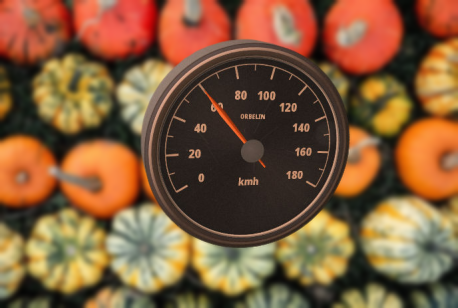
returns 60 km/h
